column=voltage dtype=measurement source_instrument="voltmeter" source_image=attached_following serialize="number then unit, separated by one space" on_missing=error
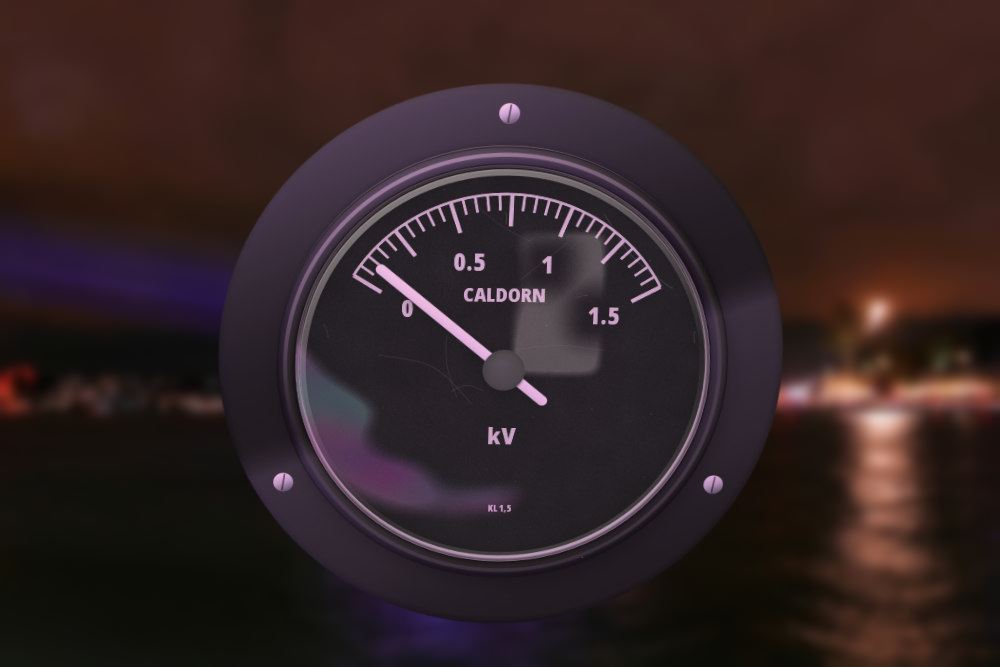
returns 0.1 kV
